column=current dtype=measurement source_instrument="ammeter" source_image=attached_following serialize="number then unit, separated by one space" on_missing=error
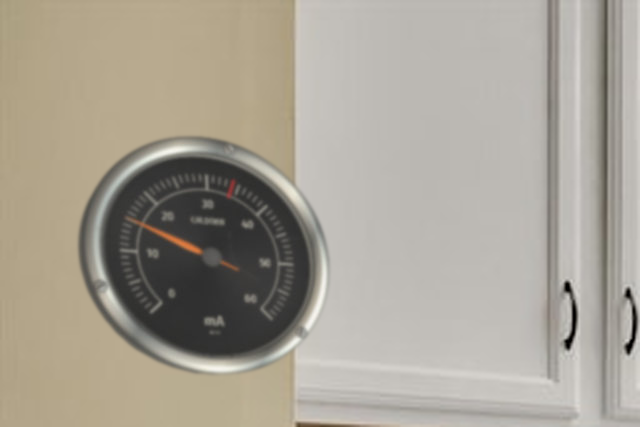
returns 15 mA
